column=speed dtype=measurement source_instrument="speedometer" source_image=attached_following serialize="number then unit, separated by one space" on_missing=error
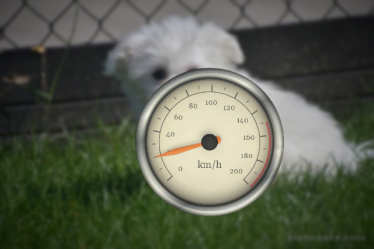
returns 20 km/h
